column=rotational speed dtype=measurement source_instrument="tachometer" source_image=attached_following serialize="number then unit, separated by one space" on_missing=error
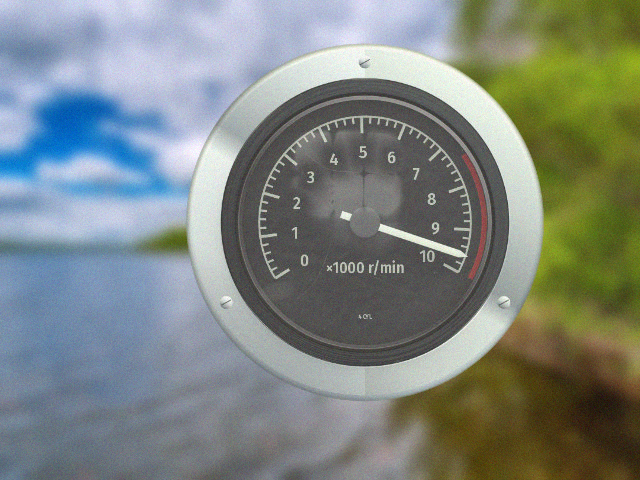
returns 9600 rpm
